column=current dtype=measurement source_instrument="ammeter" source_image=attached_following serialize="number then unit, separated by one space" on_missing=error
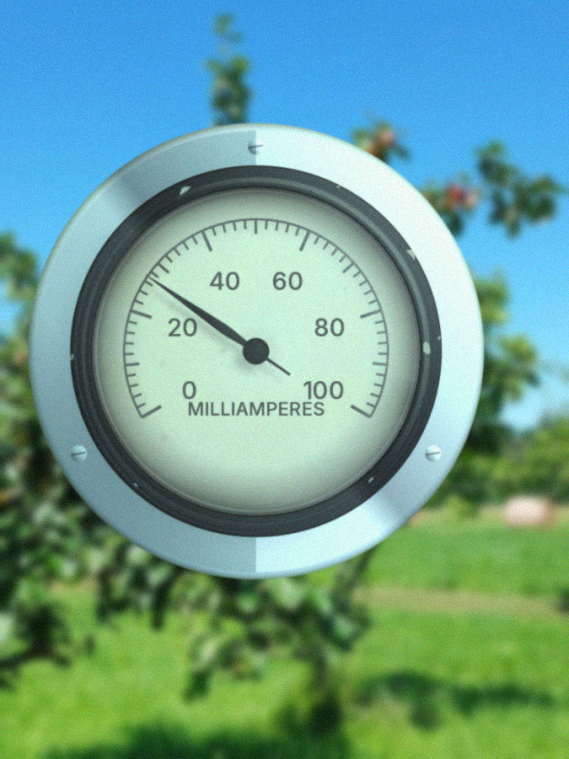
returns 27 mA
